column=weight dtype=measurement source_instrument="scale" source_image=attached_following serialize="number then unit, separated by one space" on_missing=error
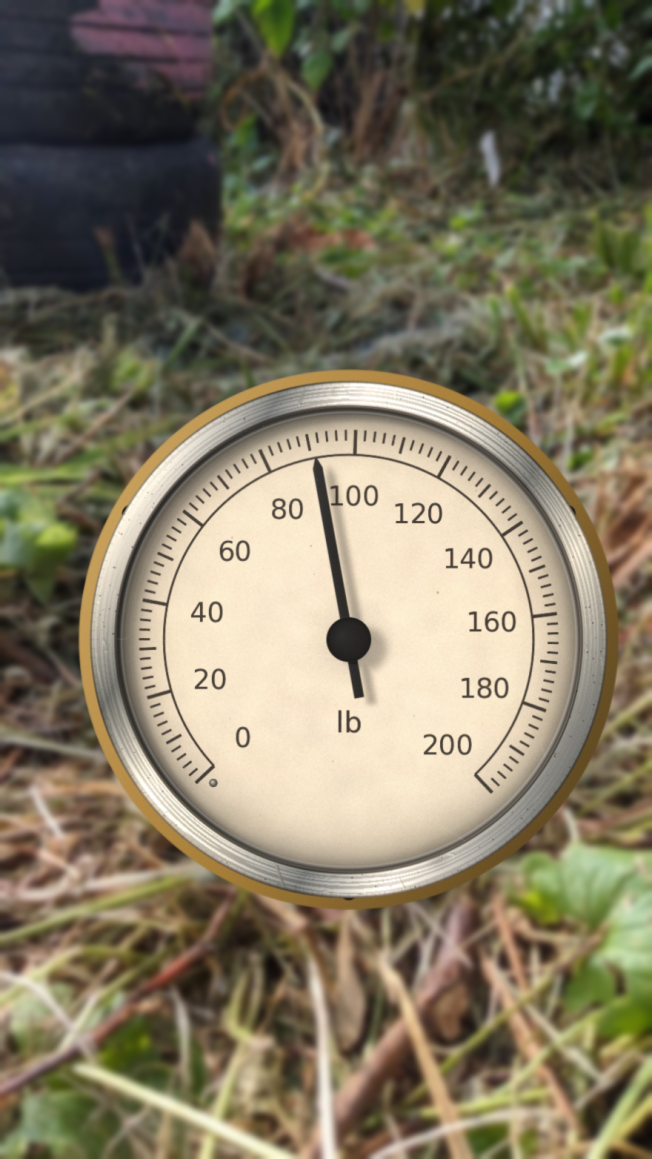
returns 91 lb
